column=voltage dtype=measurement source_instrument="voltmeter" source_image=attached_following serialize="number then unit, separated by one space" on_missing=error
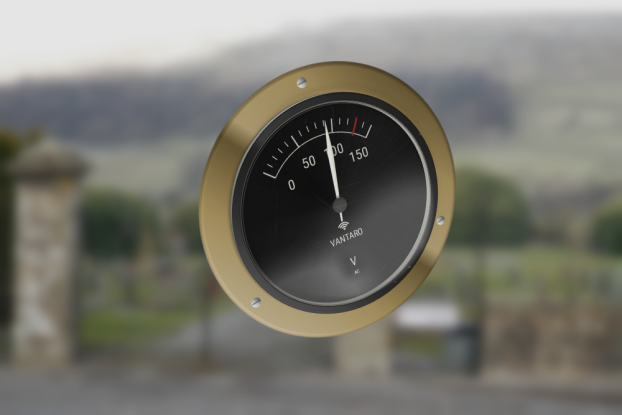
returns 90 V
